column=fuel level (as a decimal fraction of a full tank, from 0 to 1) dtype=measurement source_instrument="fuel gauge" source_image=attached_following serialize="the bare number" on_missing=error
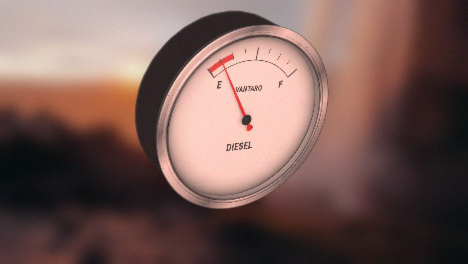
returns 0.125
